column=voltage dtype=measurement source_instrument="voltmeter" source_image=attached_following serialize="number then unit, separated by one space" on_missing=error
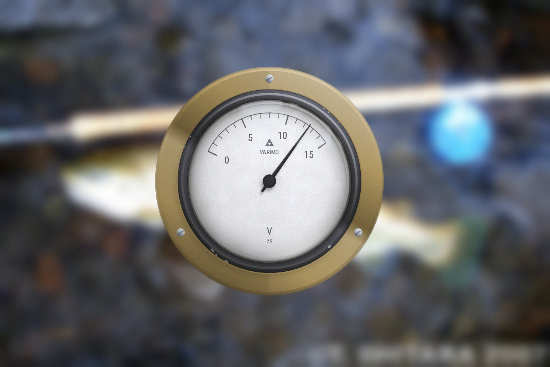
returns 12.5 V
